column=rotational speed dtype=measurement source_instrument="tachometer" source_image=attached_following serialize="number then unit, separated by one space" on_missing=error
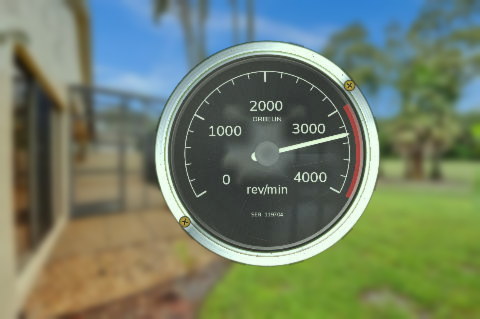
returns 3300 rpm
